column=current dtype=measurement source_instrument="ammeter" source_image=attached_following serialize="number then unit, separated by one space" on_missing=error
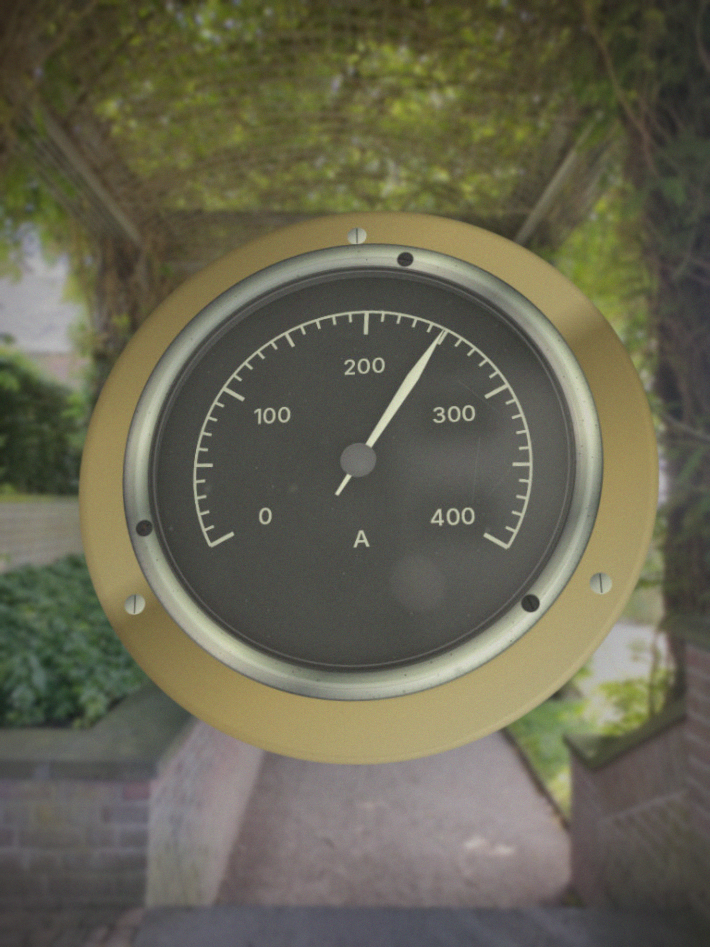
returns 250 A
